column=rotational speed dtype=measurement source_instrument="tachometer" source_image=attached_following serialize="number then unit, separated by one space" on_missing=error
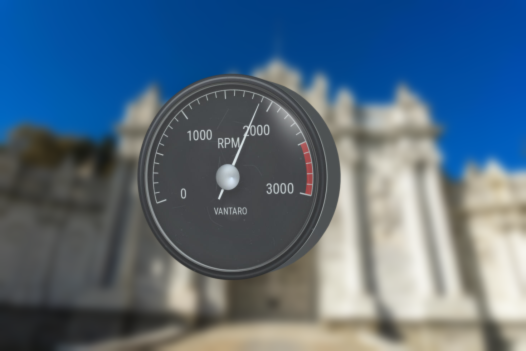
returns 1900 rpm
